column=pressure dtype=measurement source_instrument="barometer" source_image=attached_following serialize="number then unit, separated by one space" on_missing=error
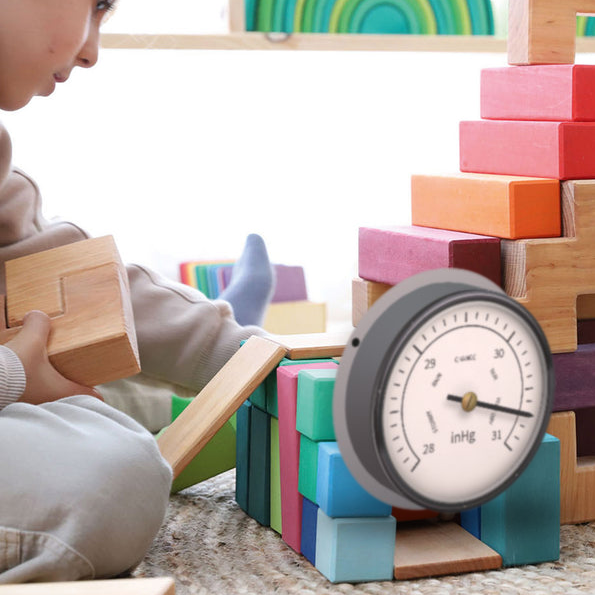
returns 30.7 inHg
